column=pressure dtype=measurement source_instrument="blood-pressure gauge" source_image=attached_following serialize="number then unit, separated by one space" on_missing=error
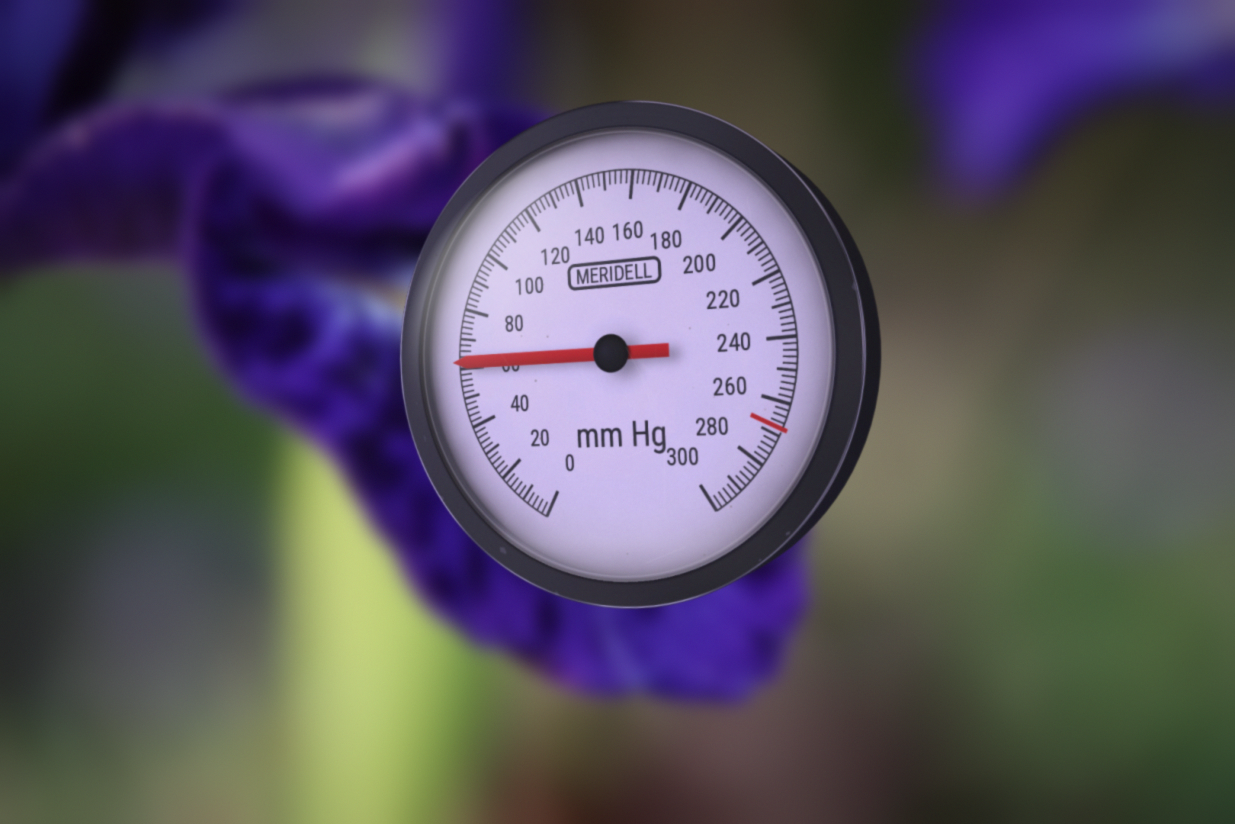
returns 62 mmHg
